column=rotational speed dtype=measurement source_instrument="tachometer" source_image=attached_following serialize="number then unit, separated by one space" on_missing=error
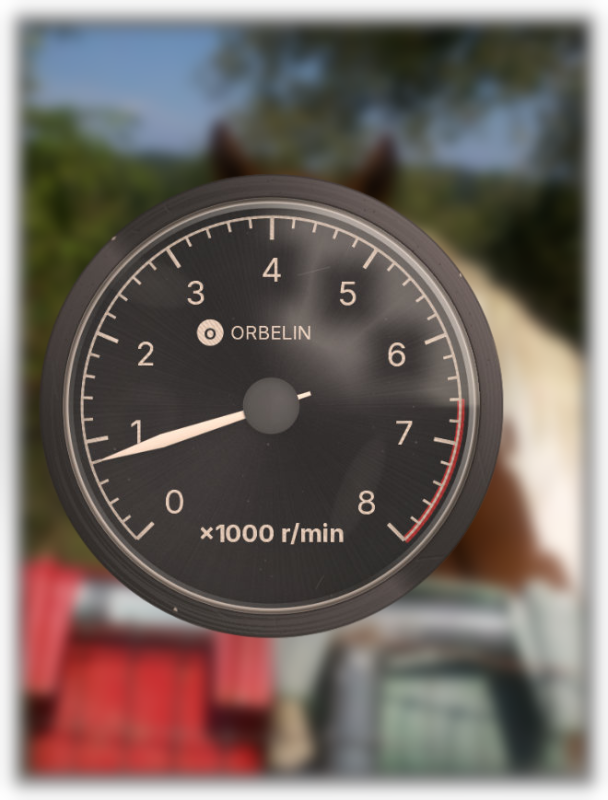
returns 800 rpm
